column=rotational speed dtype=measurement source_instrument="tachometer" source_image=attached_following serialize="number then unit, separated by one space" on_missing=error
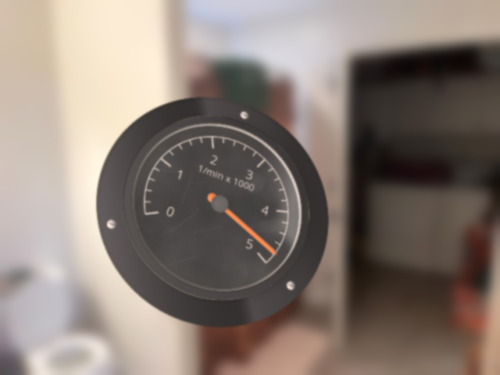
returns 4800 rpm
